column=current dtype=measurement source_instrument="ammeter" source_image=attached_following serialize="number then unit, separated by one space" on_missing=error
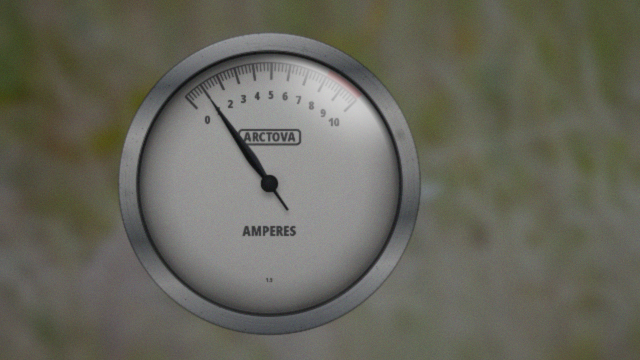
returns 1 A
